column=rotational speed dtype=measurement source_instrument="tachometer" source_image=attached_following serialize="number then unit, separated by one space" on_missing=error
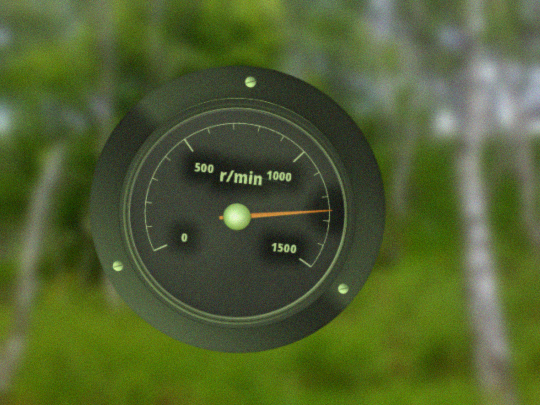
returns 1250 rpm
